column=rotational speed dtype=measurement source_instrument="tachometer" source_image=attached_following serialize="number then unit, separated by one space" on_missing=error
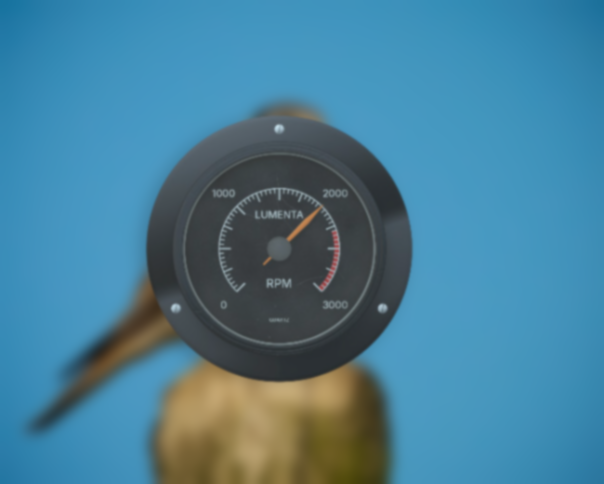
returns 2000 rpm
